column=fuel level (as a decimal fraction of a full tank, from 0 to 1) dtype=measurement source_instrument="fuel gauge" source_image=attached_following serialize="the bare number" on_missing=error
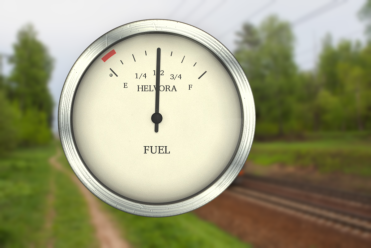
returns 0.5
